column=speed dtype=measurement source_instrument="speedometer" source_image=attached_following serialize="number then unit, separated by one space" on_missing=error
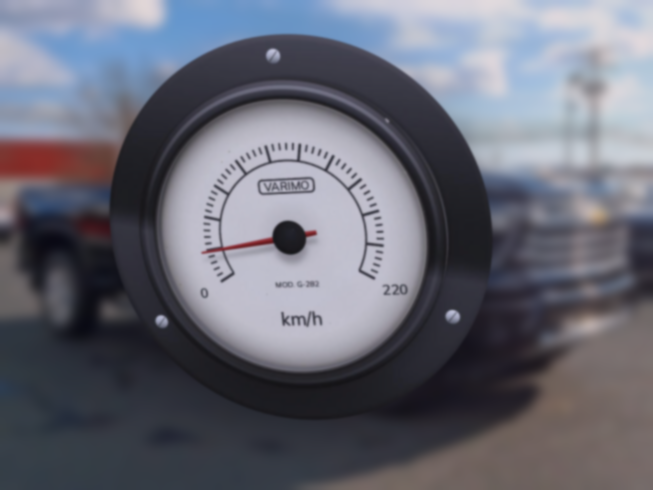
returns 20 km/h
